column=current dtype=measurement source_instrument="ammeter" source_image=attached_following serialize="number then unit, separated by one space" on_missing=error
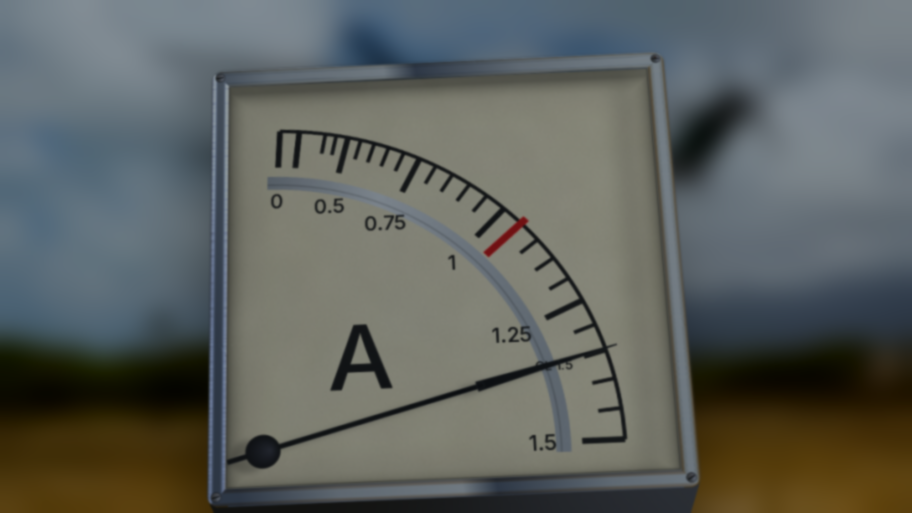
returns 1.35 A
